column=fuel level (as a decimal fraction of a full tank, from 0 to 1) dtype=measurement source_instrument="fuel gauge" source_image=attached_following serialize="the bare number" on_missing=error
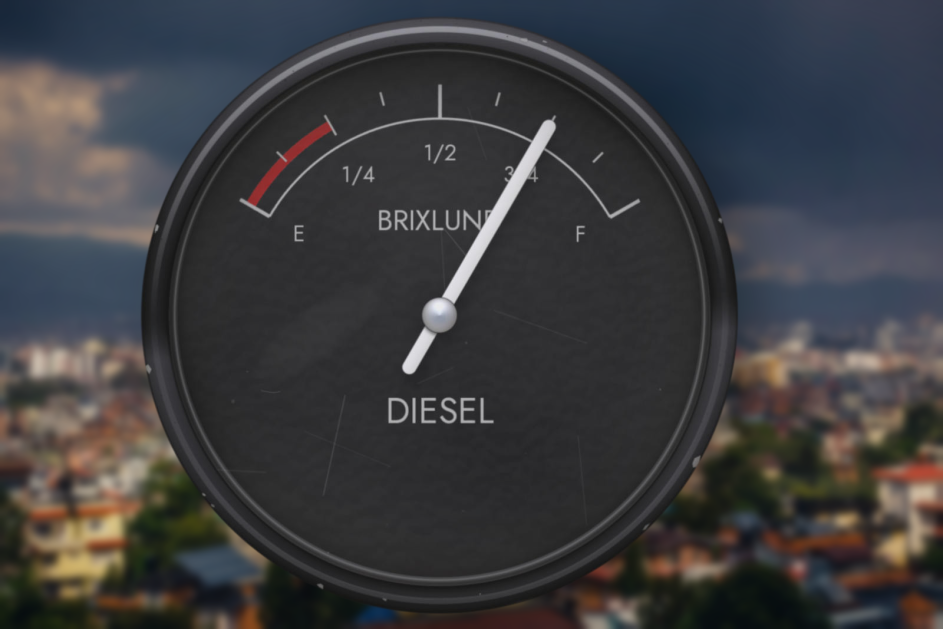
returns 0.75
